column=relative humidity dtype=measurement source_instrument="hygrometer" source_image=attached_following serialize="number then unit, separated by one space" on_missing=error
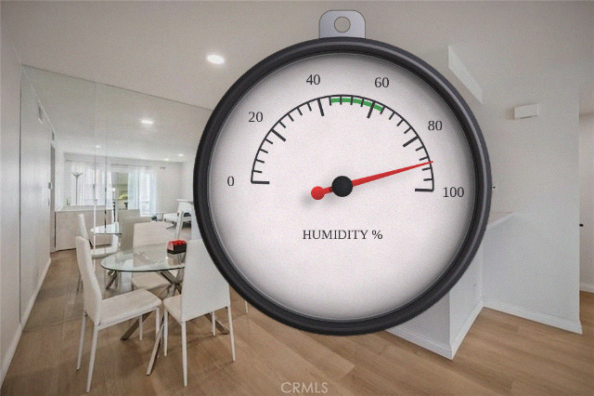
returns 90 %
